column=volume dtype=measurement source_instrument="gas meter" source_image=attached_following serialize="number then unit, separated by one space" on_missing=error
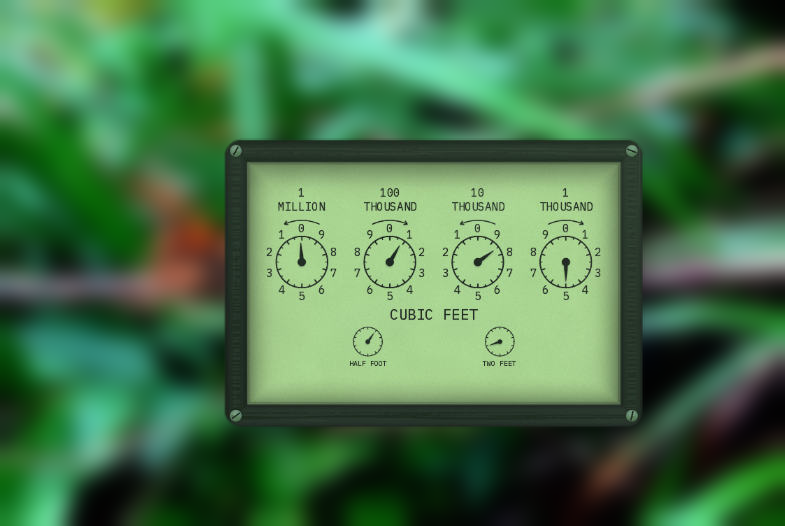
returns 8500 ft³
